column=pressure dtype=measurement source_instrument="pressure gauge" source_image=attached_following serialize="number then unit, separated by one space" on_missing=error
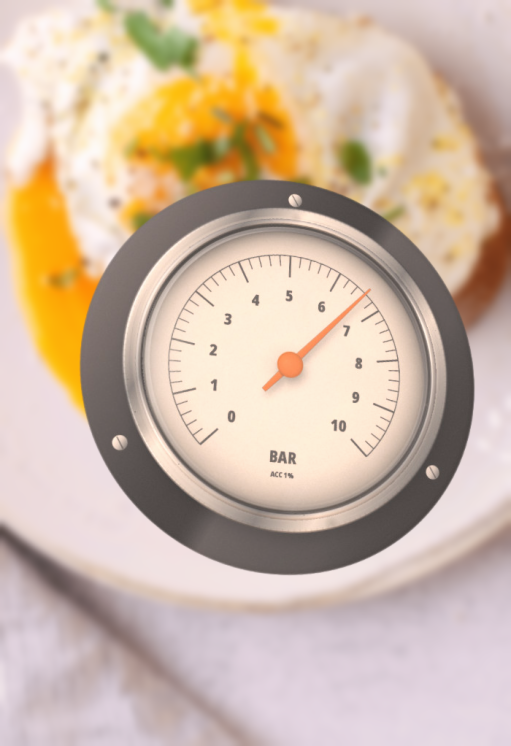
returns 6.6 bar
